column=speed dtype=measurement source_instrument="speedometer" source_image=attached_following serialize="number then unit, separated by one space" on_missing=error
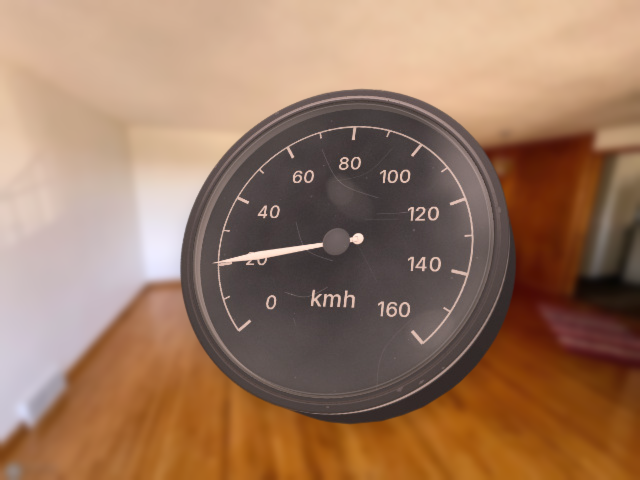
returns 20 km/h
